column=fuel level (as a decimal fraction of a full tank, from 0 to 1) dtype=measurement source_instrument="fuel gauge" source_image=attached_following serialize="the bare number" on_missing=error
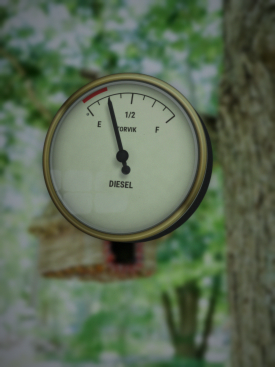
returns 0.25
